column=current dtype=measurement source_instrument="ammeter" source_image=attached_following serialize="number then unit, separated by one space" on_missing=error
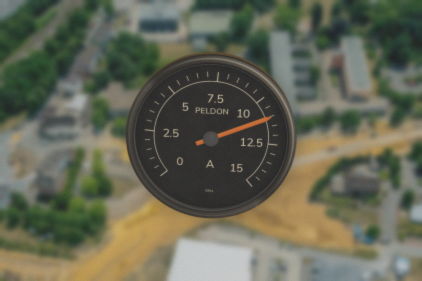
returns 11 A
